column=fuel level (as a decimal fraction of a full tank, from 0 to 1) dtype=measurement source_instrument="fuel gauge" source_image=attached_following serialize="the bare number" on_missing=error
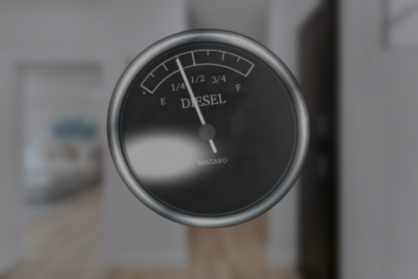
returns 0.375
